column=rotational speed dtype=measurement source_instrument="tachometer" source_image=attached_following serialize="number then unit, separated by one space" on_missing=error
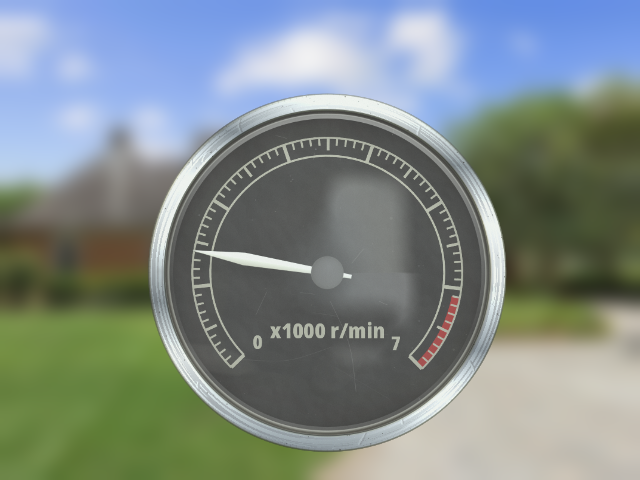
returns 1400 rpm
